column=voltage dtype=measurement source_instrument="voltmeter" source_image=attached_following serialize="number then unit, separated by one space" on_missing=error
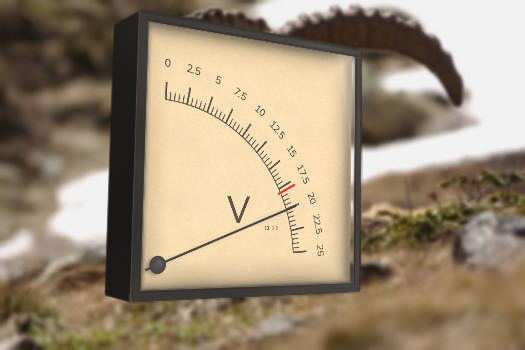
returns 20 V
